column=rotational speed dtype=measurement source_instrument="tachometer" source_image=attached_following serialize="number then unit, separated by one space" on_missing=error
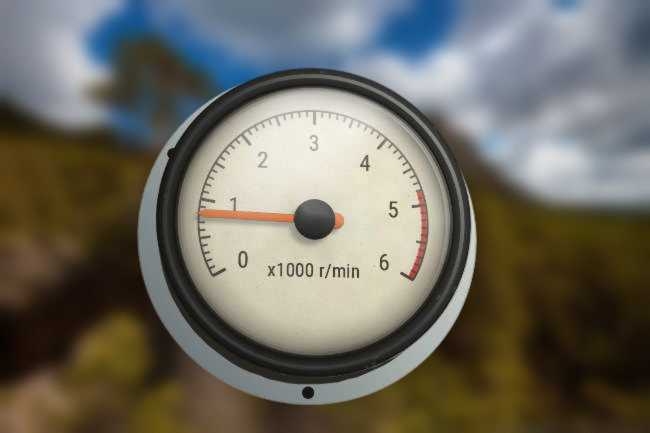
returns 800 rpm
